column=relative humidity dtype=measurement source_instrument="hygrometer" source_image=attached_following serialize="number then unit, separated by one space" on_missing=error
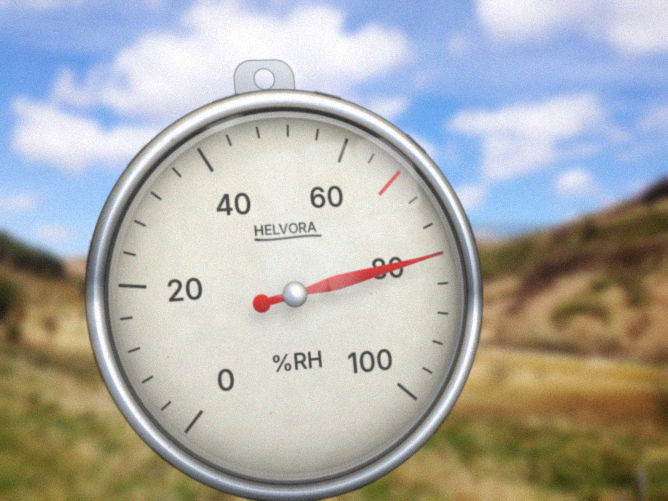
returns 80 %
